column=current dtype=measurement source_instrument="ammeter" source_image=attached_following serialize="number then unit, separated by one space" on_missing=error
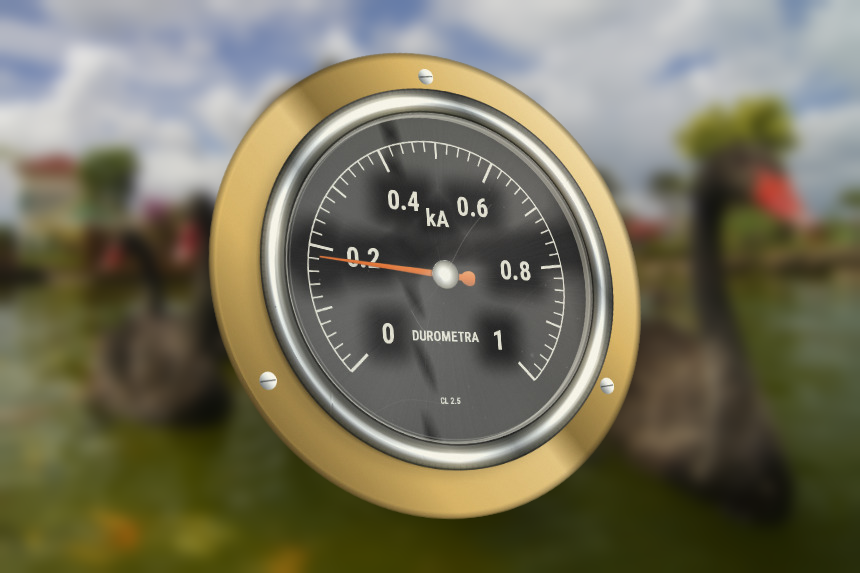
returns 0.18 kA
